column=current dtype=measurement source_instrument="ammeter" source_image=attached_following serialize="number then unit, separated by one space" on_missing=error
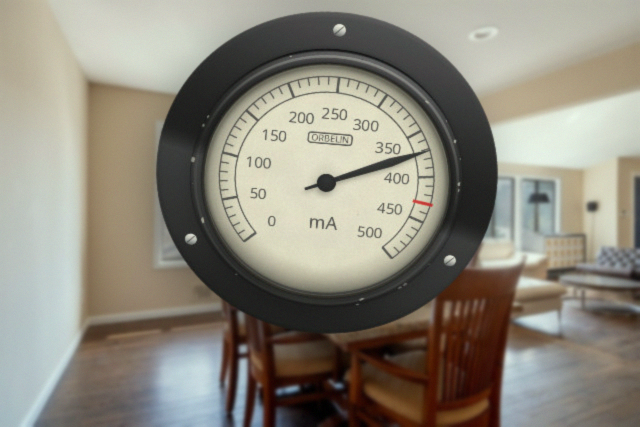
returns 370 mA
